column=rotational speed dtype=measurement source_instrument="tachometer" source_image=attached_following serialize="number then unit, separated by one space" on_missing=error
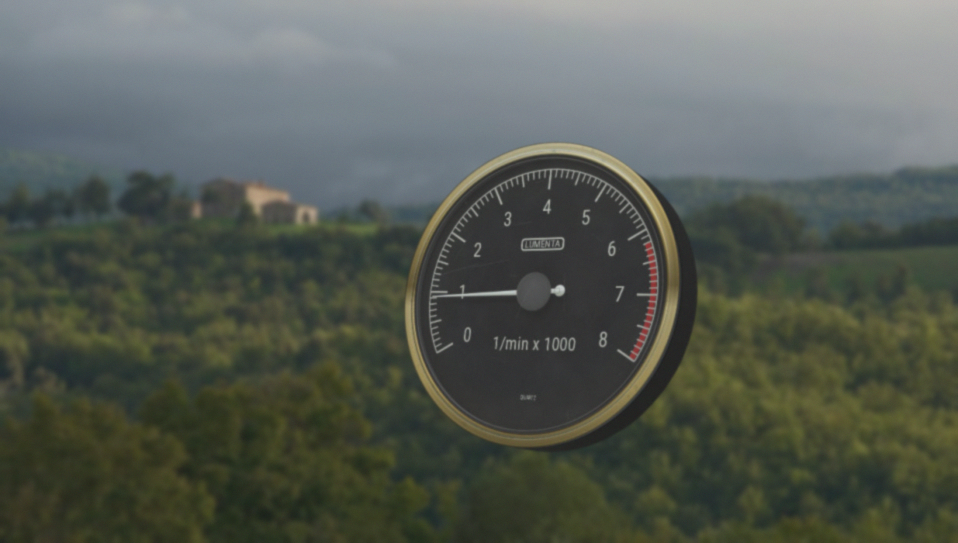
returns 900 rpm
